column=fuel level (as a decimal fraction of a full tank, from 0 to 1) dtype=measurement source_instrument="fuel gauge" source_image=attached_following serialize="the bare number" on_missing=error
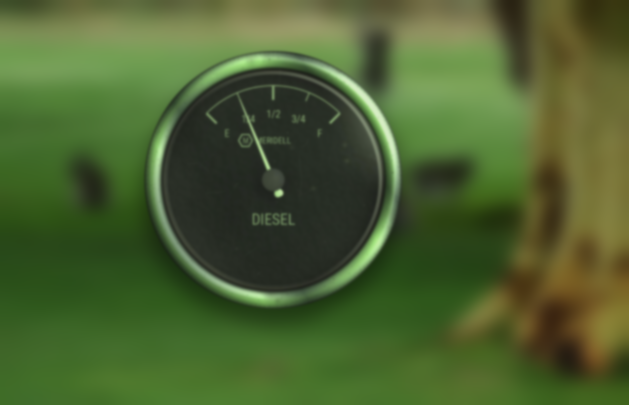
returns 0.25
